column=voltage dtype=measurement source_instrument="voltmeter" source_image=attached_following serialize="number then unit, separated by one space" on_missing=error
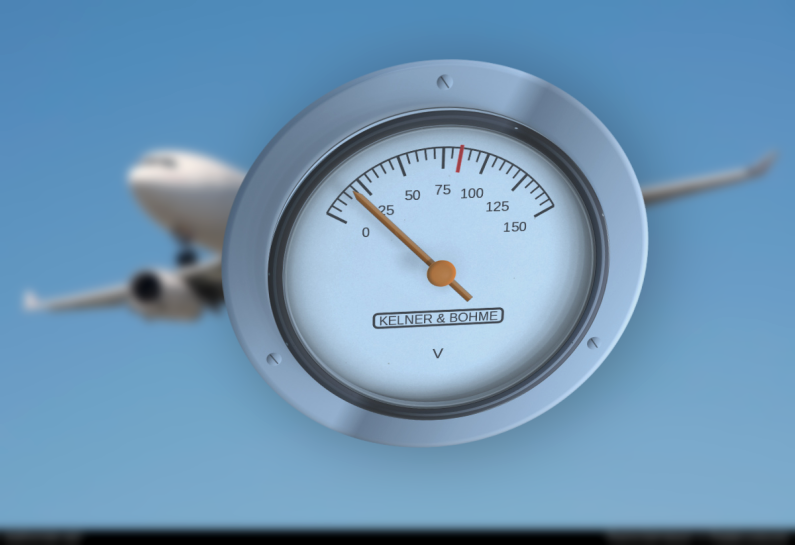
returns 20 V
